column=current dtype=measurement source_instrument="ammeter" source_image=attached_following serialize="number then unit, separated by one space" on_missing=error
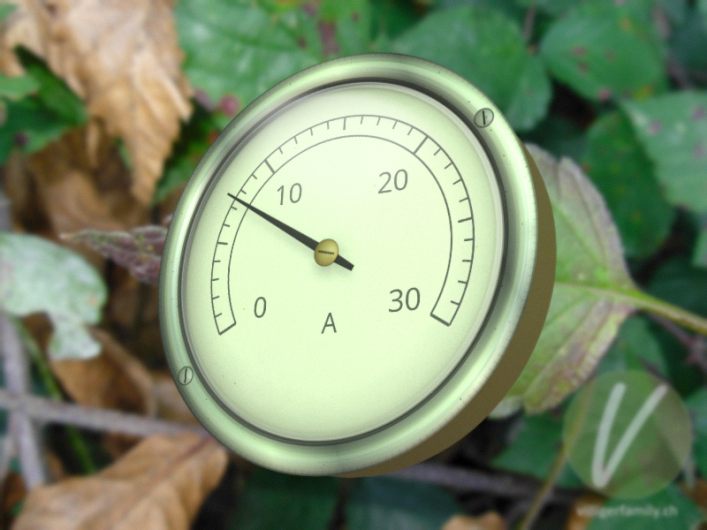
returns 7.5 A
